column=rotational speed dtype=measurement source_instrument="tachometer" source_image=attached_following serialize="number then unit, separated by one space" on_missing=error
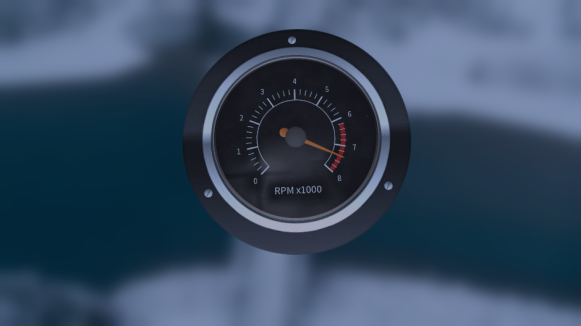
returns 7400 rpm
